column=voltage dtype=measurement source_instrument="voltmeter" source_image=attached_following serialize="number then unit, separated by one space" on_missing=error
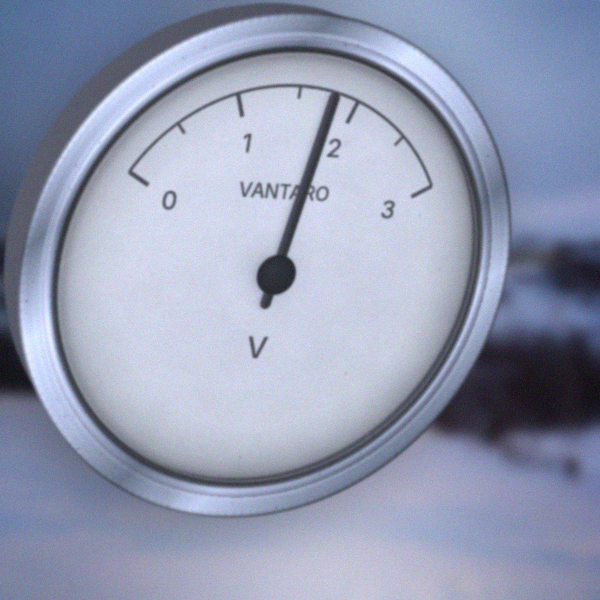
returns 1.75 V
